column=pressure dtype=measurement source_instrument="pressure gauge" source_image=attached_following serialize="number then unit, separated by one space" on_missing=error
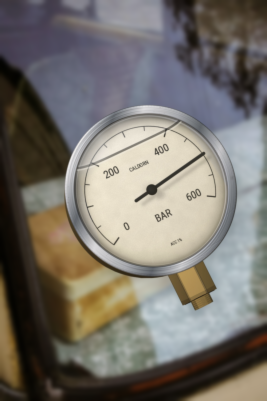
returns 500 bar
